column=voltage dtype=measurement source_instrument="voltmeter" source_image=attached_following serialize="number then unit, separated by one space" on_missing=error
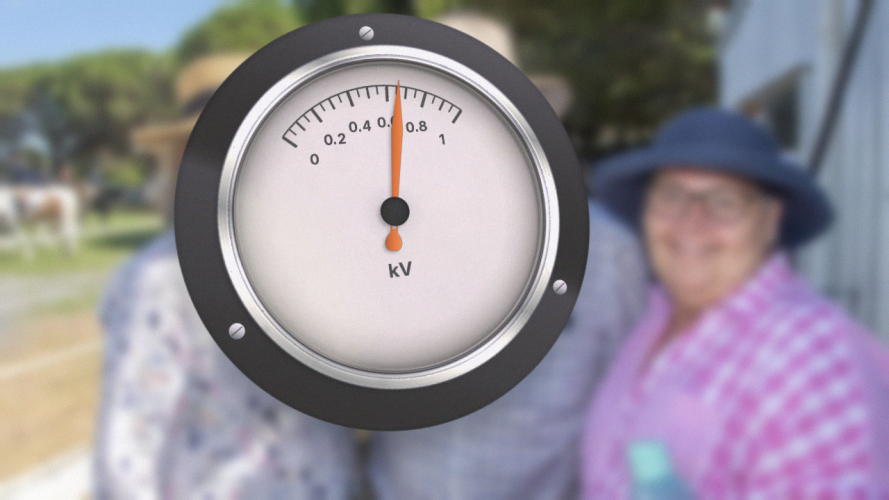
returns 0.65 kV
